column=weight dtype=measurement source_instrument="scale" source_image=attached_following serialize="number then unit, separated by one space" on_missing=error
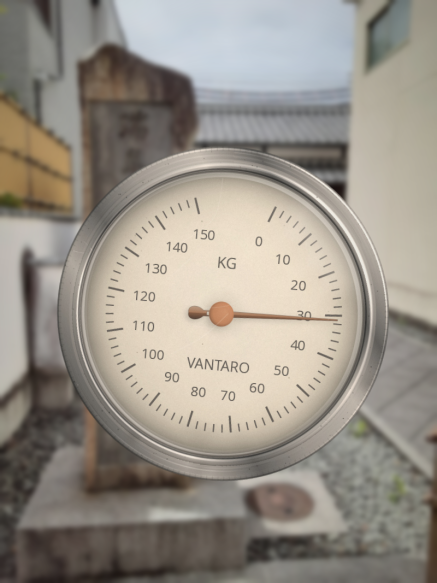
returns 31 kg
